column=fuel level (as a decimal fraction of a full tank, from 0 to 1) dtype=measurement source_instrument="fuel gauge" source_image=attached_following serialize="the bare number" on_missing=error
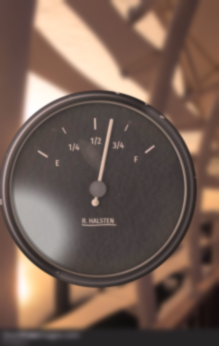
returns 0.625
